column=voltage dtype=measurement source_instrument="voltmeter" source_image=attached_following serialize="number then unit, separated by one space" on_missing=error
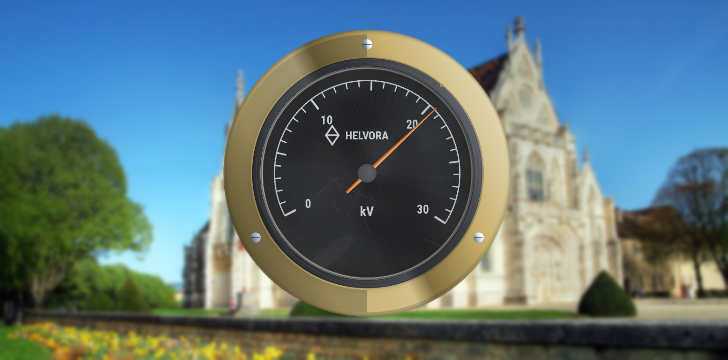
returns 20.5 kV
